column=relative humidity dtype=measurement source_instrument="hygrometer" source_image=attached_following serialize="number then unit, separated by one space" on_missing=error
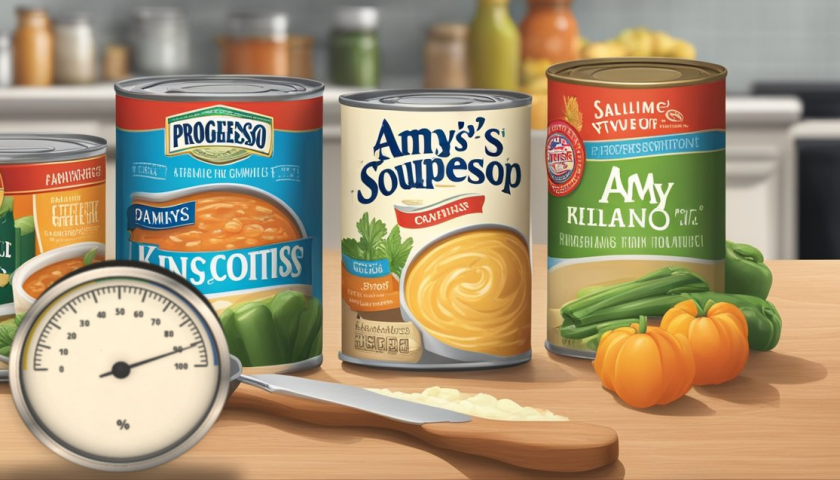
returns 90 %
